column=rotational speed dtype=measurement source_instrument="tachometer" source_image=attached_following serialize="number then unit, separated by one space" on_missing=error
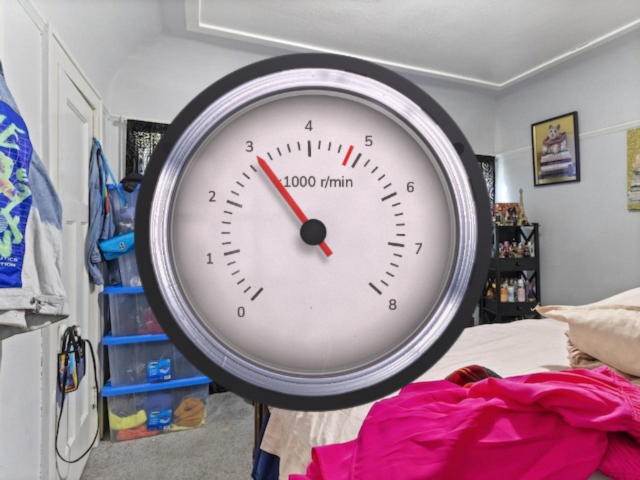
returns 3000 rpm
